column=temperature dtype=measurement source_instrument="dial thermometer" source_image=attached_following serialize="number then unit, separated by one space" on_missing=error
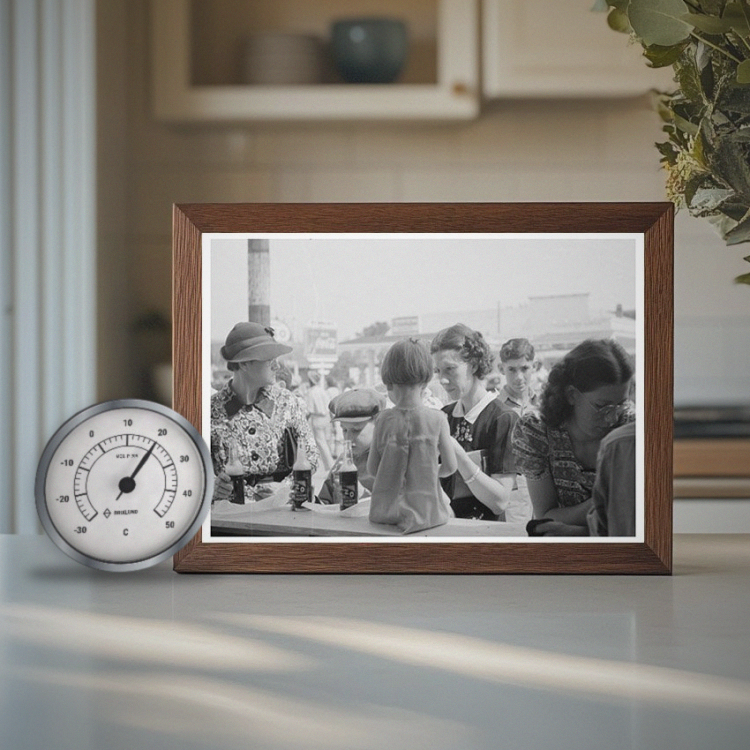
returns 20 °C
